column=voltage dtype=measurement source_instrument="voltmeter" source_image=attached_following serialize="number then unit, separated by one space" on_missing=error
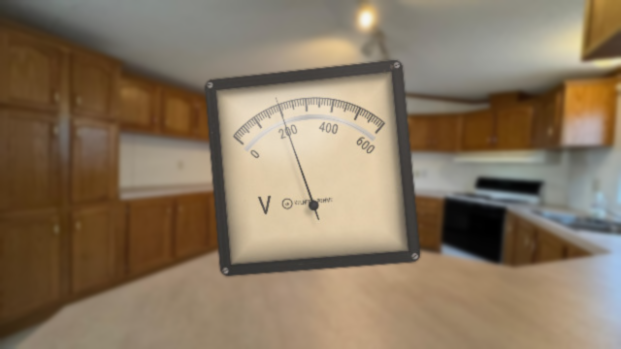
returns 200 V
